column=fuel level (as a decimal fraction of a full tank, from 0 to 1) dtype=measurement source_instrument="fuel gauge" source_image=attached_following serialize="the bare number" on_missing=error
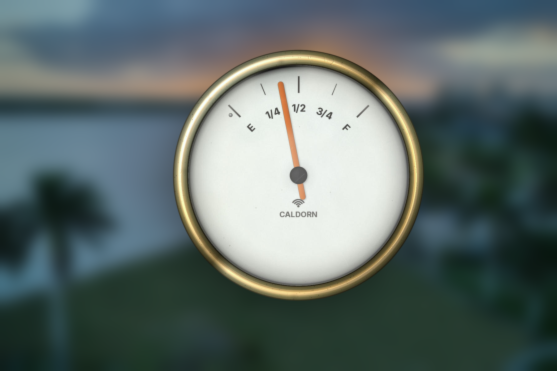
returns 0.375
